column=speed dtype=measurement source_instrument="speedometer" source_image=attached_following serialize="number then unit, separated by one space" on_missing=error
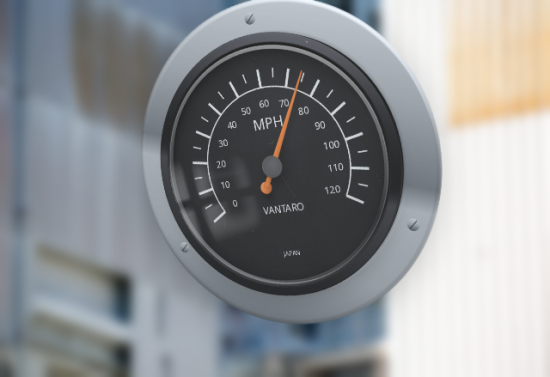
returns 75 mph
